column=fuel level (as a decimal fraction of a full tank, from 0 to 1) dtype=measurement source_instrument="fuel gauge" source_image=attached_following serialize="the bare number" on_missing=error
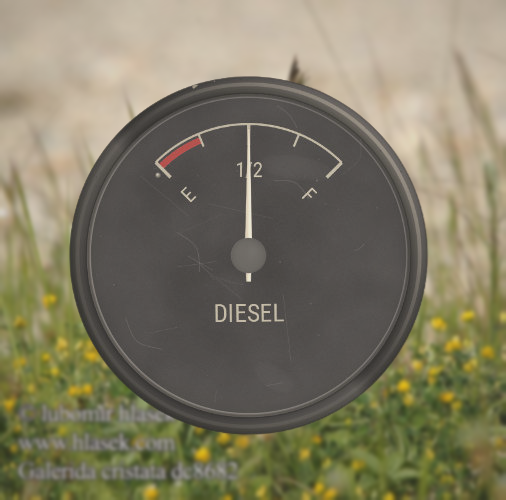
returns 0.5
